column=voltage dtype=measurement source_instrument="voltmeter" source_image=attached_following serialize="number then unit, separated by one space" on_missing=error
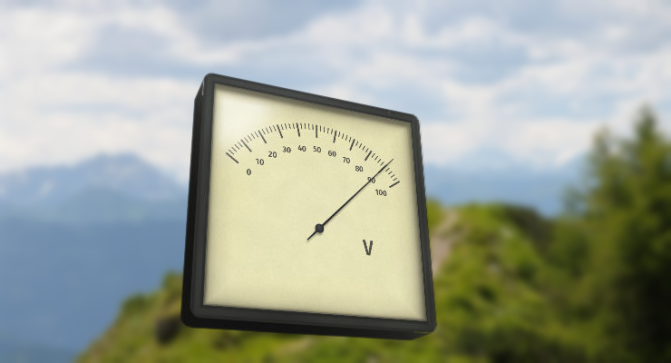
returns 90 V
